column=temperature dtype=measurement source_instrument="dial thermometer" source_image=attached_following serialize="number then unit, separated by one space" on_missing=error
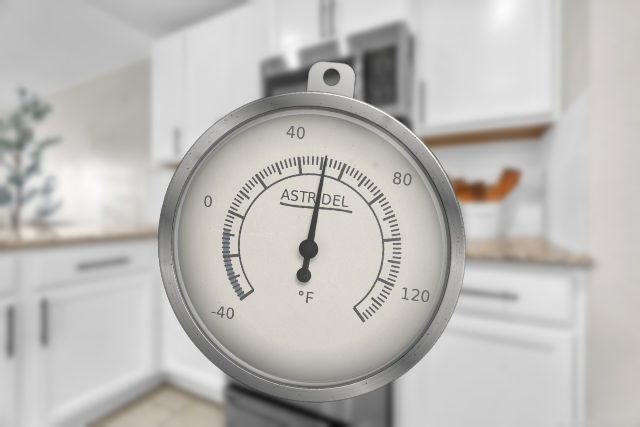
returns 52 °F
